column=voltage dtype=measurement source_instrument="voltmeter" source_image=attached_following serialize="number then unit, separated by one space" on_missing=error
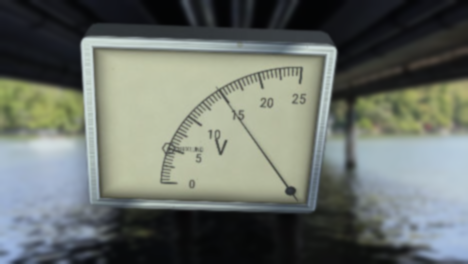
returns 15 V
